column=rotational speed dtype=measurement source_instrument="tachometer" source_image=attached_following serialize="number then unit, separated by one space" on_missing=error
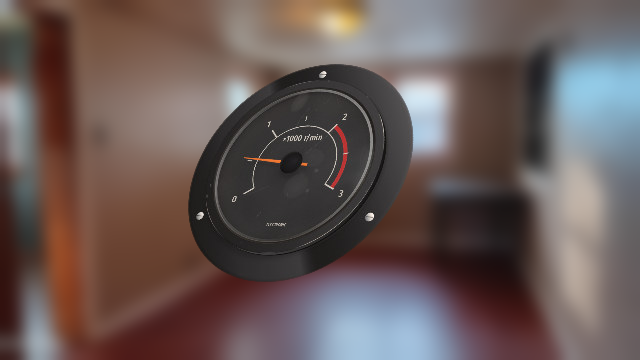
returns 500 rpm
